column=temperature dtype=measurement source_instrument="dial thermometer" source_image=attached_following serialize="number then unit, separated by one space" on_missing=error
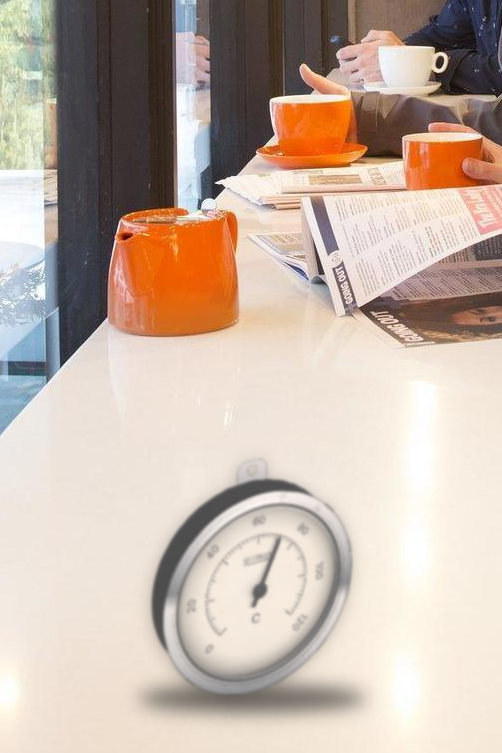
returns 70 °C
